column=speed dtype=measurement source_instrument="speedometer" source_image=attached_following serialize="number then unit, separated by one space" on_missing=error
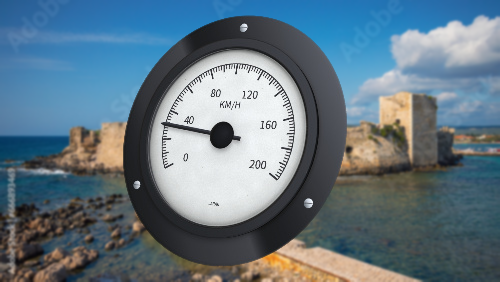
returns 30 km/h
